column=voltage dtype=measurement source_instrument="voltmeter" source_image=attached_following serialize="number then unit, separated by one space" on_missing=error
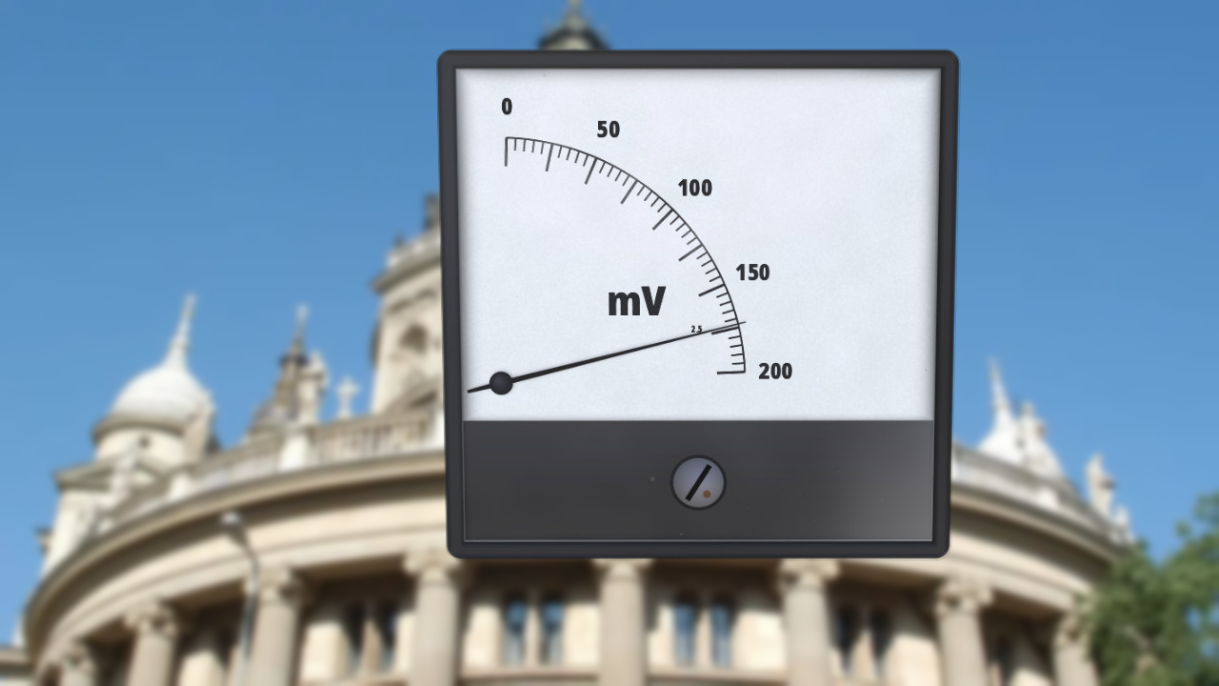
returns 172.5 mV
